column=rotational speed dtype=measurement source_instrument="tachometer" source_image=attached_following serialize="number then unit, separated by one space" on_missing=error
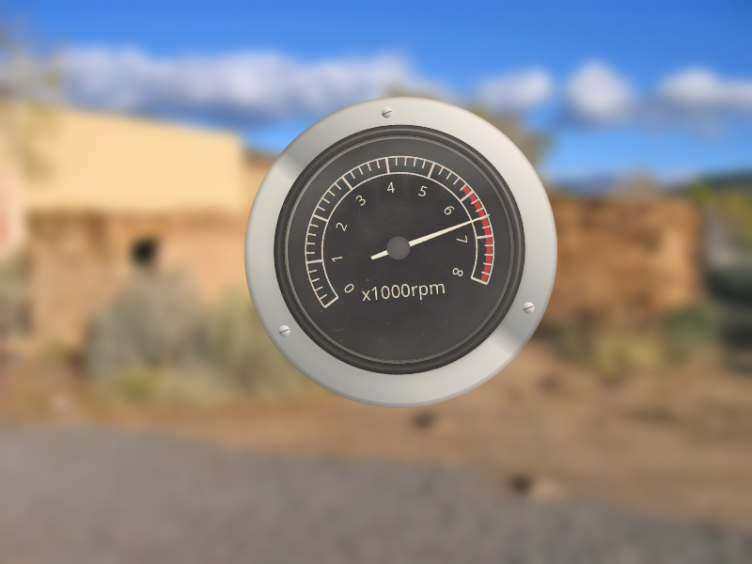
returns 6600 rpm
